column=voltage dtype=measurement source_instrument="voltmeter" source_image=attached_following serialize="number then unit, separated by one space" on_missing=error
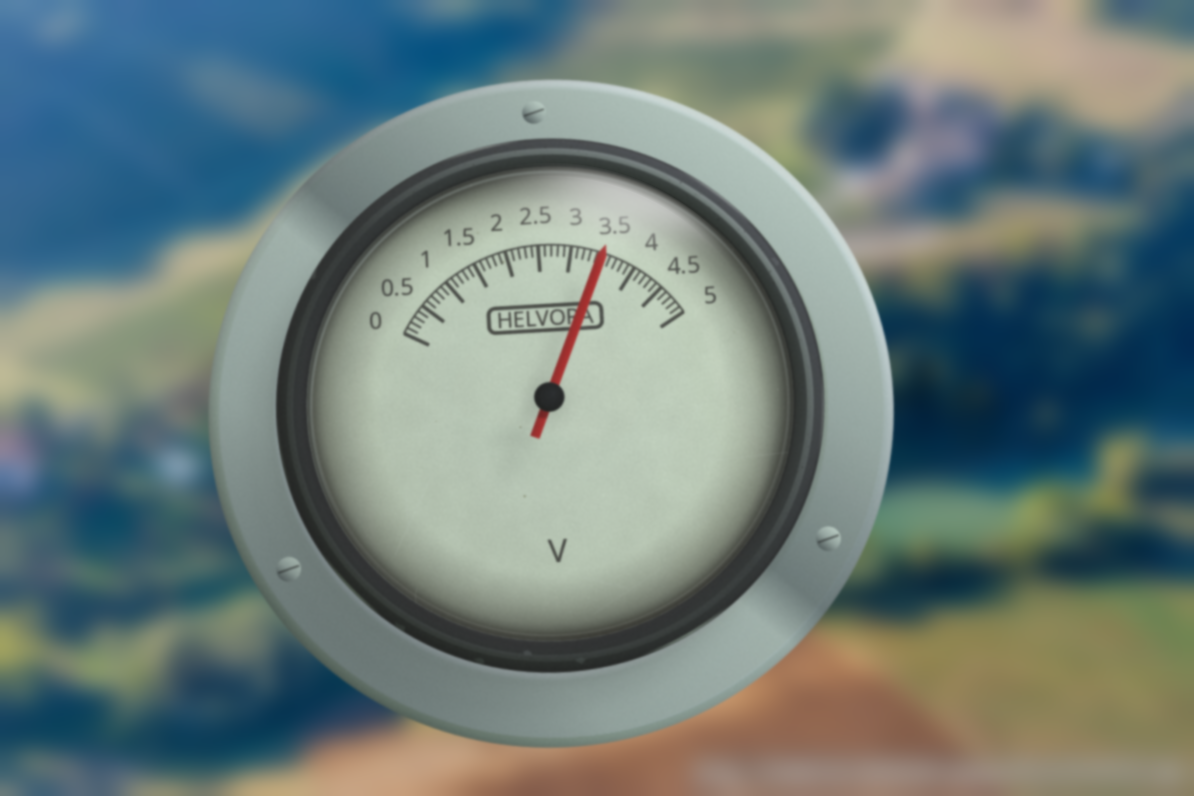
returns 3.5 V
